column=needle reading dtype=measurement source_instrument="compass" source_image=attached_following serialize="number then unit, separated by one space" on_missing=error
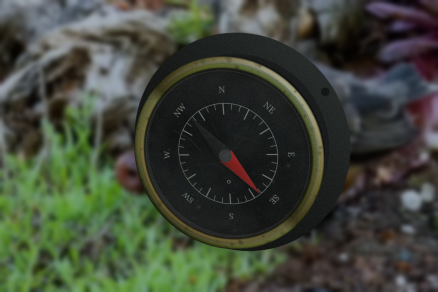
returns 140 °
